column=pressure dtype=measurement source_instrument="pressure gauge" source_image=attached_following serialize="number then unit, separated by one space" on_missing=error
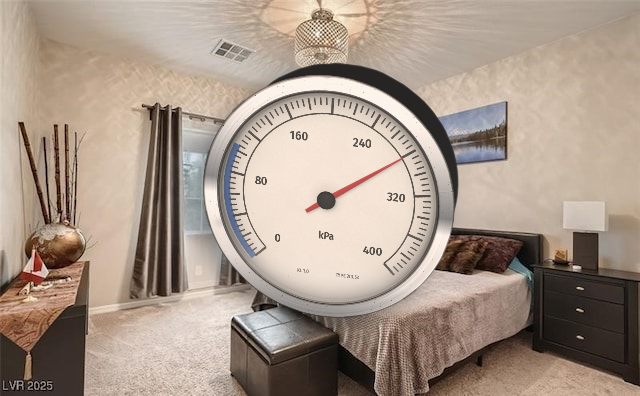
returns 280 kPa
